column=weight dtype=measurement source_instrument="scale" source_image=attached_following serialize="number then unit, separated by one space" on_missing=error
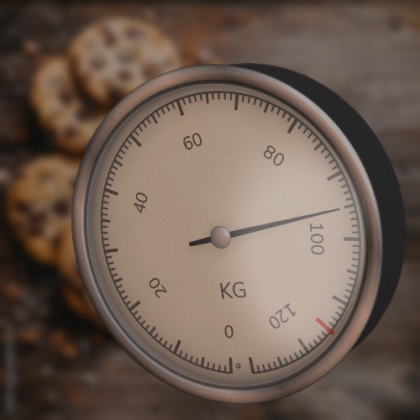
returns 95 kg
